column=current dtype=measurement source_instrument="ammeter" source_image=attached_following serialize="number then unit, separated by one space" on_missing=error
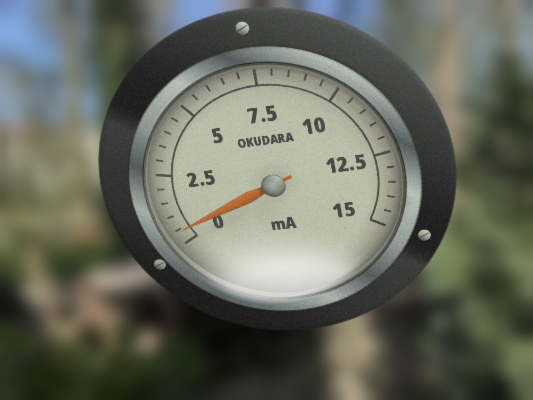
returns 0.5 mA
